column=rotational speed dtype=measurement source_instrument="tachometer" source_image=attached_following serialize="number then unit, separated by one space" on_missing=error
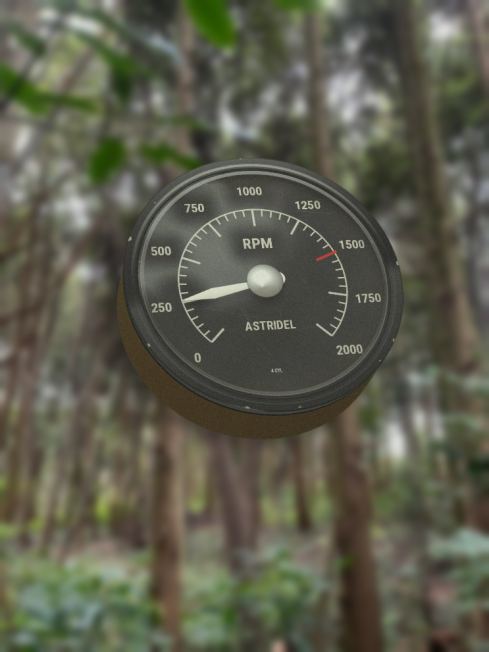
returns 250 rpm
